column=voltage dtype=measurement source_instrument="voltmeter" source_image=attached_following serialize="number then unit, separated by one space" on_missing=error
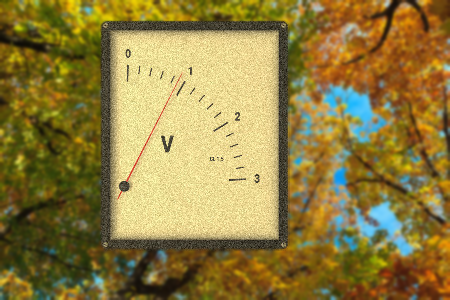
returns 0.9 V
